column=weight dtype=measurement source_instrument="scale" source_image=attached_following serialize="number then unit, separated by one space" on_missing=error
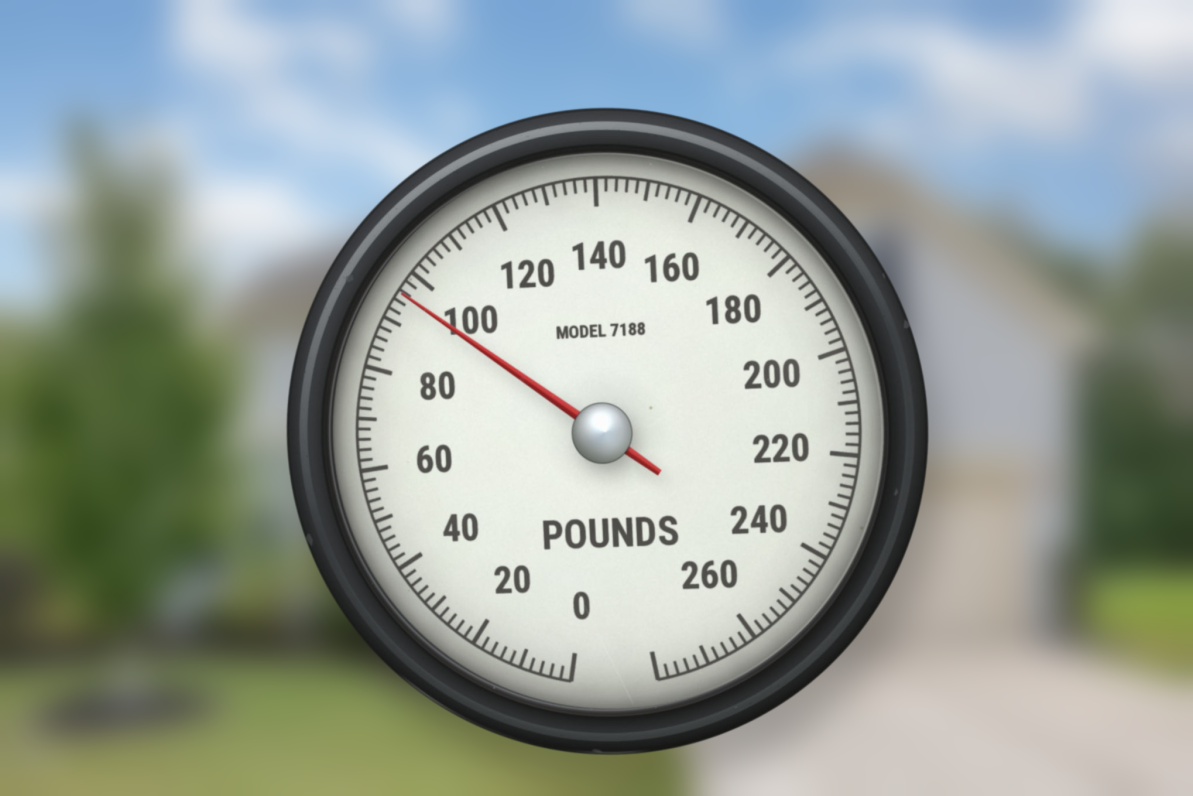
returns 96 lb
